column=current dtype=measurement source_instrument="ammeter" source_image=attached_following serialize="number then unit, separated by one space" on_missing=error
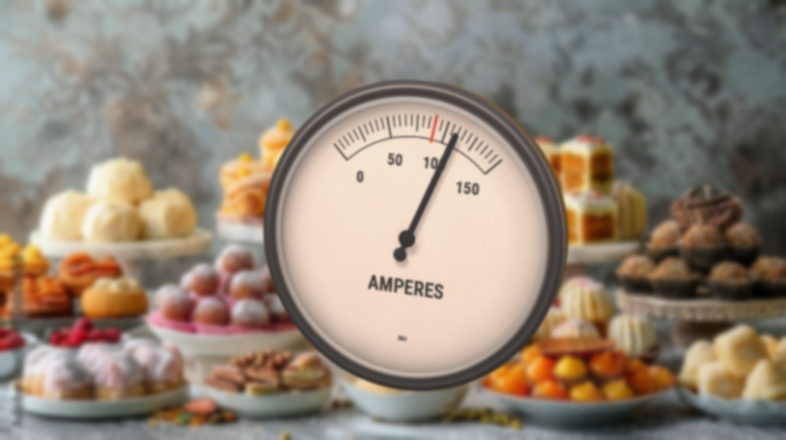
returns 110 A
